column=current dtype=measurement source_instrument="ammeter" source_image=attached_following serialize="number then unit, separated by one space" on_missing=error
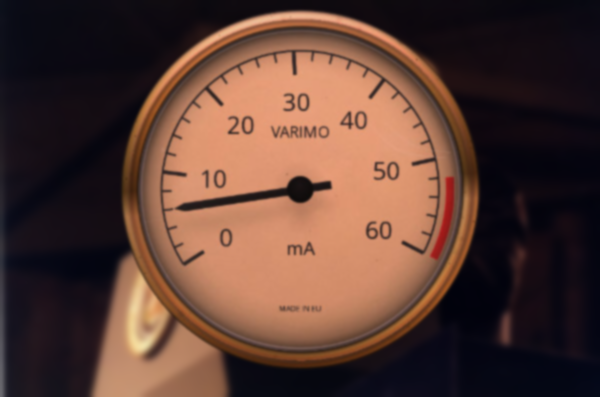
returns 6 mA
